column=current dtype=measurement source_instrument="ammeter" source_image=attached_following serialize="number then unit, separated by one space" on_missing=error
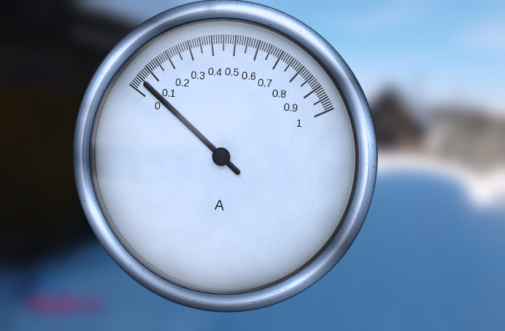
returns 0.05 A
